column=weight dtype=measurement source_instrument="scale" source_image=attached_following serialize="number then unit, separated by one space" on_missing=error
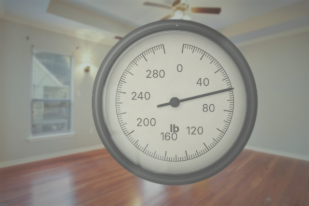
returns 60 lb
